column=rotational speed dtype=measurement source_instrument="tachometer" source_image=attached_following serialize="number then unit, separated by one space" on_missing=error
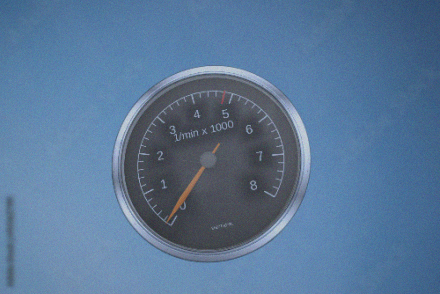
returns 100 rpm
